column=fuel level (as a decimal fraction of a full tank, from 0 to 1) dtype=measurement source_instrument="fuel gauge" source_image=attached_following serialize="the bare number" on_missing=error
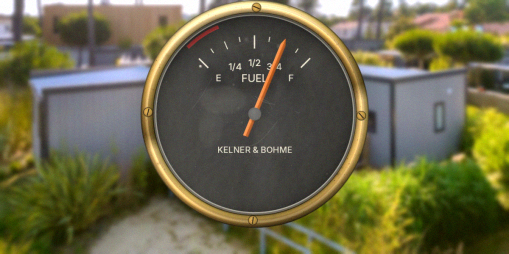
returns 0.75
